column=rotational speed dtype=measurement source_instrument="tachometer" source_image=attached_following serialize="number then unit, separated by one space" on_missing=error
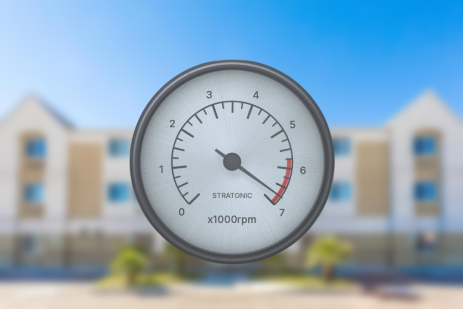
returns 6750 rpm
